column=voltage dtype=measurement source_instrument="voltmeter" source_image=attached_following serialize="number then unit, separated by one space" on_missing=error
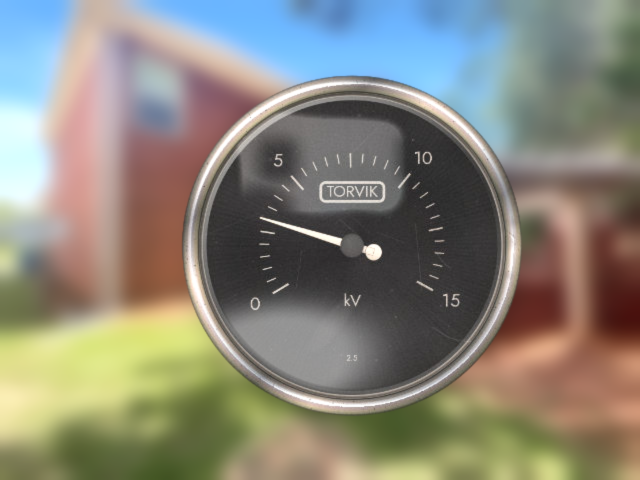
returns 3 kV
